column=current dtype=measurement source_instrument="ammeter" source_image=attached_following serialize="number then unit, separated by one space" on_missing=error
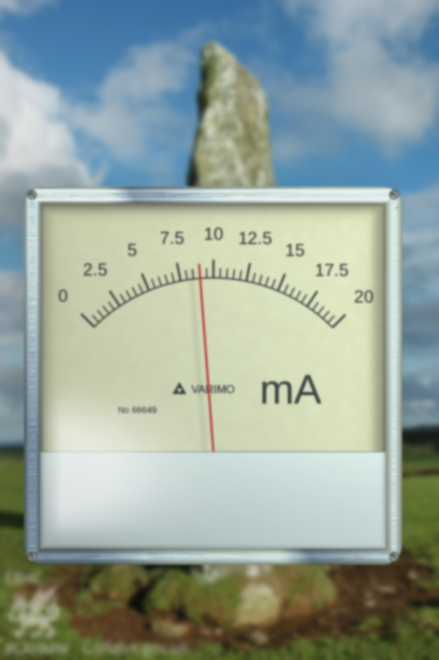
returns 9 mA
